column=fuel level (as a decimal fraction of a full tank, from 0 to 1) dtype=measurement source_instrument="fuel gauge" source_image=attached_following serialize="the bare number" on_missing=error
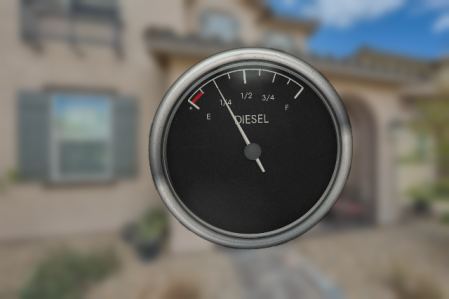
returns 0.25
